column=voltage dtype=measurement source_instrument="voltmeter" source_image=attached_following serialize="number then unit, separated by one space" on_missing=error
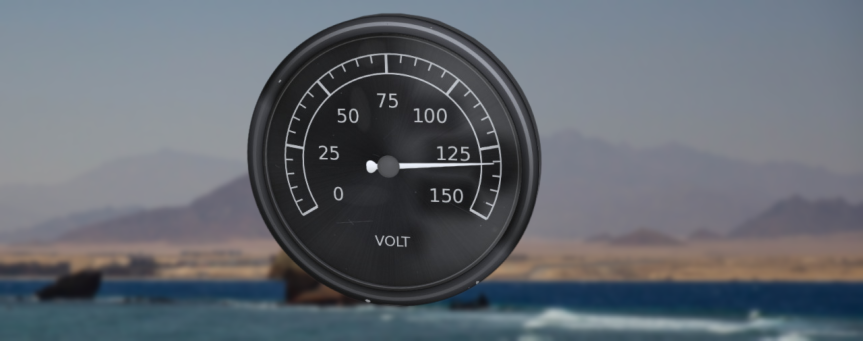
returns 130 V
